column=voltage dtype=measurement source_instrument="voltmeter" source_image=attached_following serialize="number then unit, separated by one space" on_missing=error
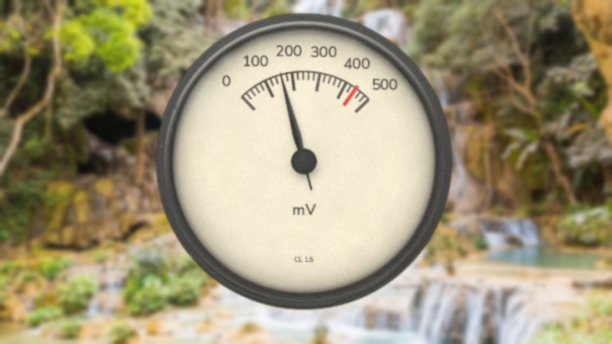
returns 160 mV
